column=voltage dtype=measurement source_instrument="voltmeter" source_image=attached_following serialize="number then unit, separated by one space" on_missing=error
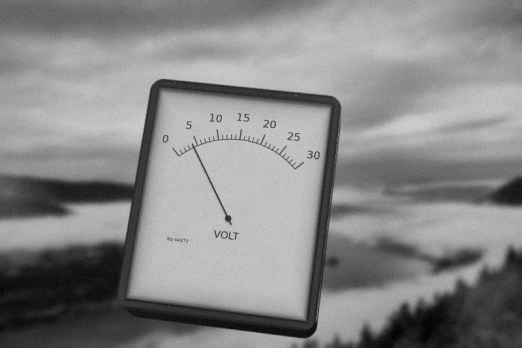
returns 4 V
